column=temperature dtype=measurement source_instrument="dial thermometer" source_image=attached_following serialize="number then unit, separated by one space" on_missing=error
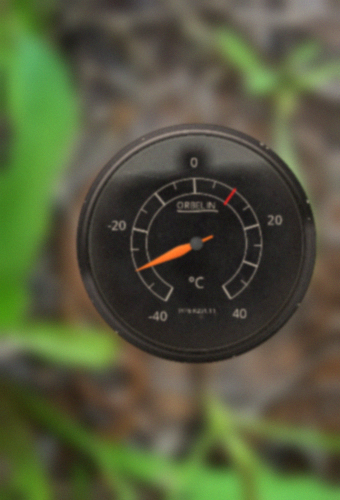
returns -30 °C
